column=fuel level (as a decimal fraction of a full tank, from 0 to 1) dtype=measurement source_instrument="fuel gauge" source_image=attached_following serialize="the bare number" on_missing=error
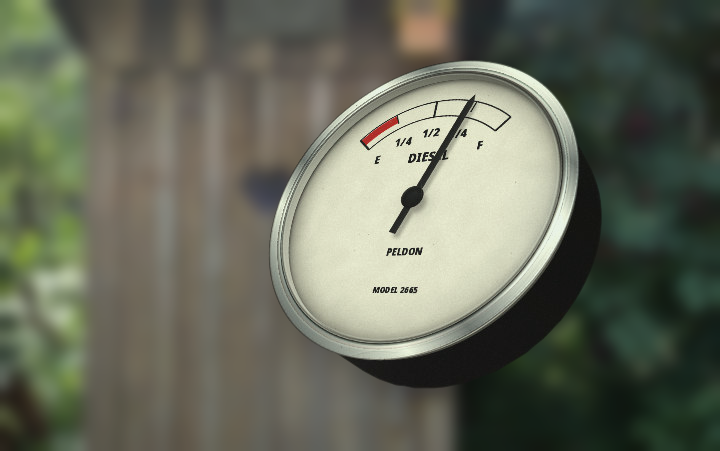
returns 0.75
